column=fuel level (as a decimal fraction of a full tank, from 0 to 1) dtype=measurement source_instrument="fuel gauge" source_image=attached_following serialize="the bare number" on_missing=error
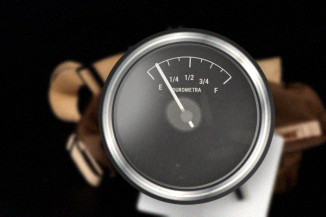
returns 0.125
